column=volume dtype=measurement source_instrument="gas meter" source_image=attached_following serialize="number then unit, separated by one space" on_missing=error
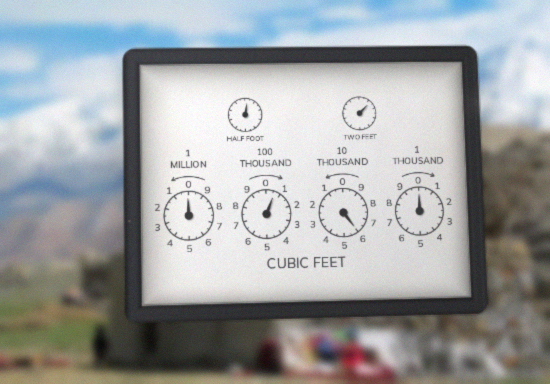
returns 6000 ft³
